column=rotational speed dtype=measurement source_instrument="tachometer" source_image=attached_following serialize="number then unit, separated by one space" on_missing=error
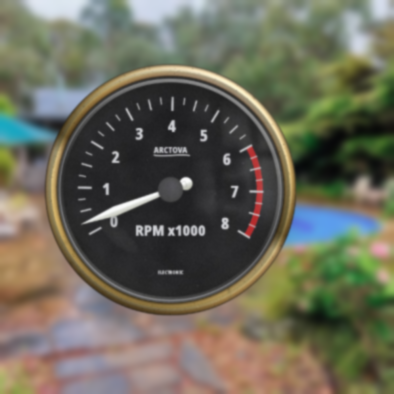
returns 250 rpm
